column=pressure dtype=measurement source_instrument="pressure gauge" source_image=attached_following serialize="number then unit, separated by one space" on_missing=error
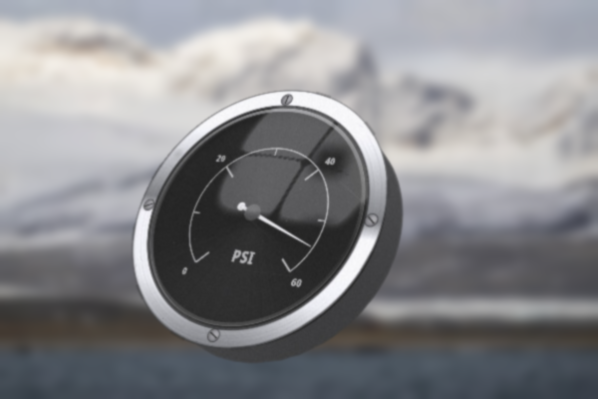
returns 55 psi
